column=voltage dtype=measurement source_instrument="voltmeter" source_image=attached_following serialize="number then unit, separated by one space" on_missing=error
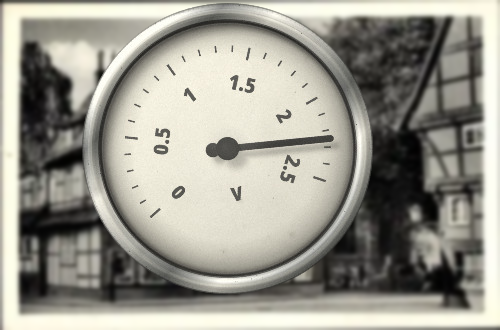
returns 2.25 V
